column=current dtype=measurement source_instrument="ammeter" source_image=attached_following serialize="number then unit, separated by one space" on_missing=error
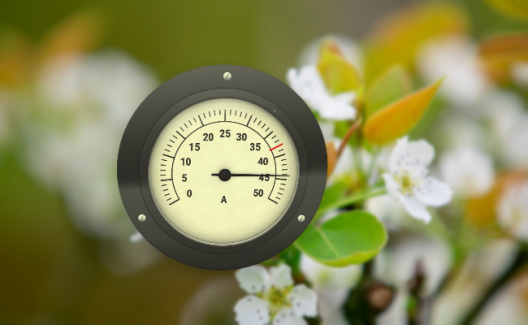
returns 44 A
